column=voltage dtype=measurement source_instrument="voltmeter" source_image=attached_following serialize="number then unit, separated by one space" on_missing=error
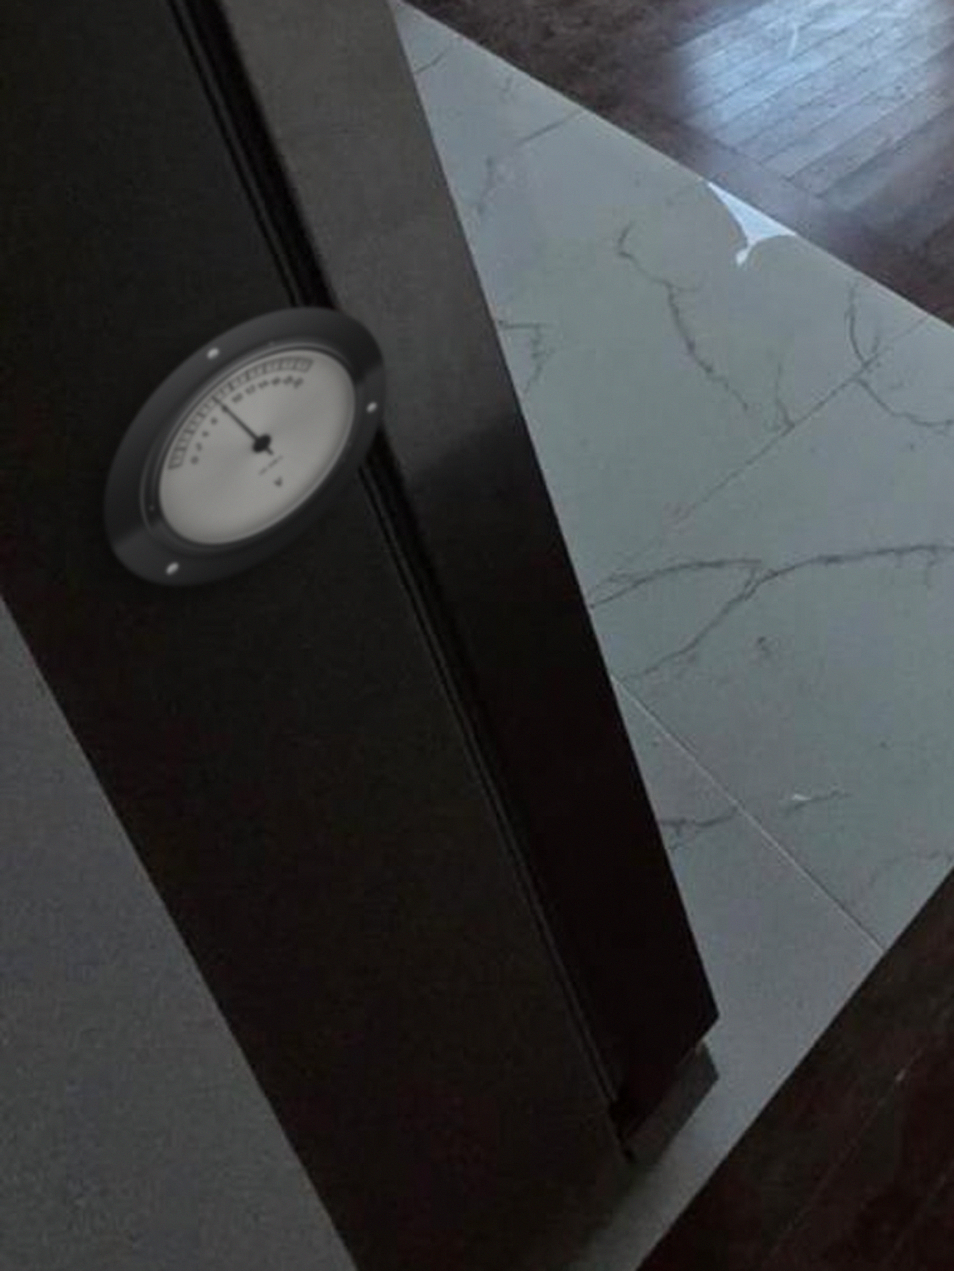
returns 8 V
